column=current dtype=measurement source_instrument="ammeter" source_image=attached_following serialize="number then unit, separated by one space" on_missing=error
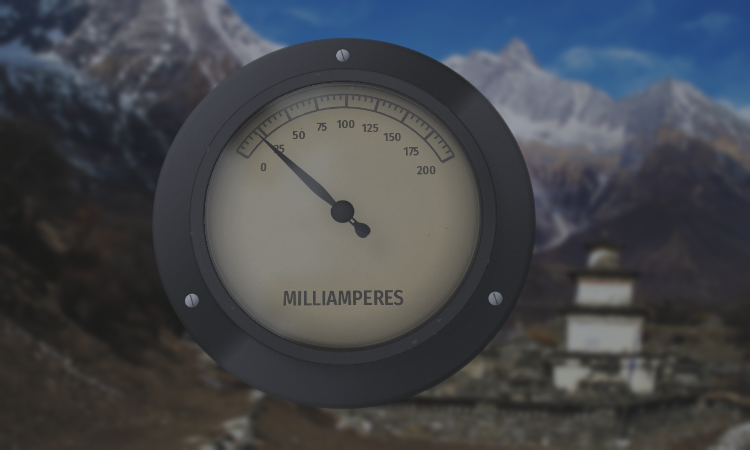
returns 20 mA
